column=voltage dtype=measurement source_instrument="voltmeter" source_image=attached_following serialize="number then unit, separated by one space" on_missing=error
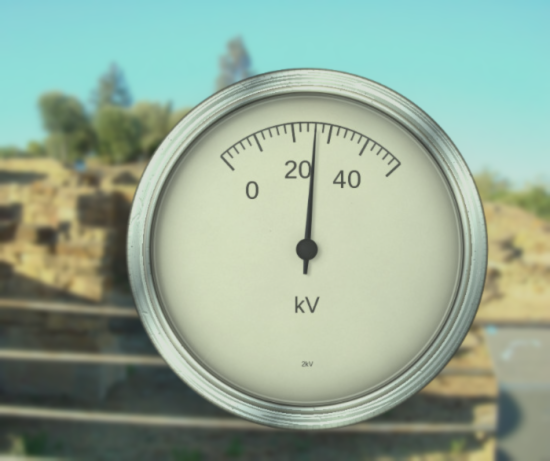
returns 26 kV
